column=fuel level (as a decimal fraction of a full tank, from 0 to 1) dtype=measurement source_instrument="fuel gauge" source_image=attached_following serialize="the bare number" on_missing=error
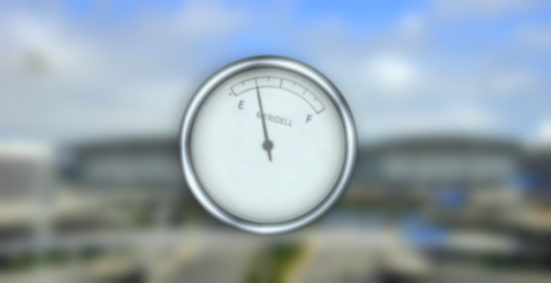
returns 0.25
